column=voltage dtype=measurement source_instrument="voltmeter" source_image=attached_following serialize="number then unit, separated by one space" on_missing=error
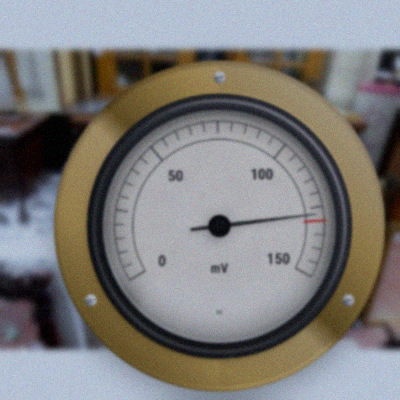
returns 127.5 mV
